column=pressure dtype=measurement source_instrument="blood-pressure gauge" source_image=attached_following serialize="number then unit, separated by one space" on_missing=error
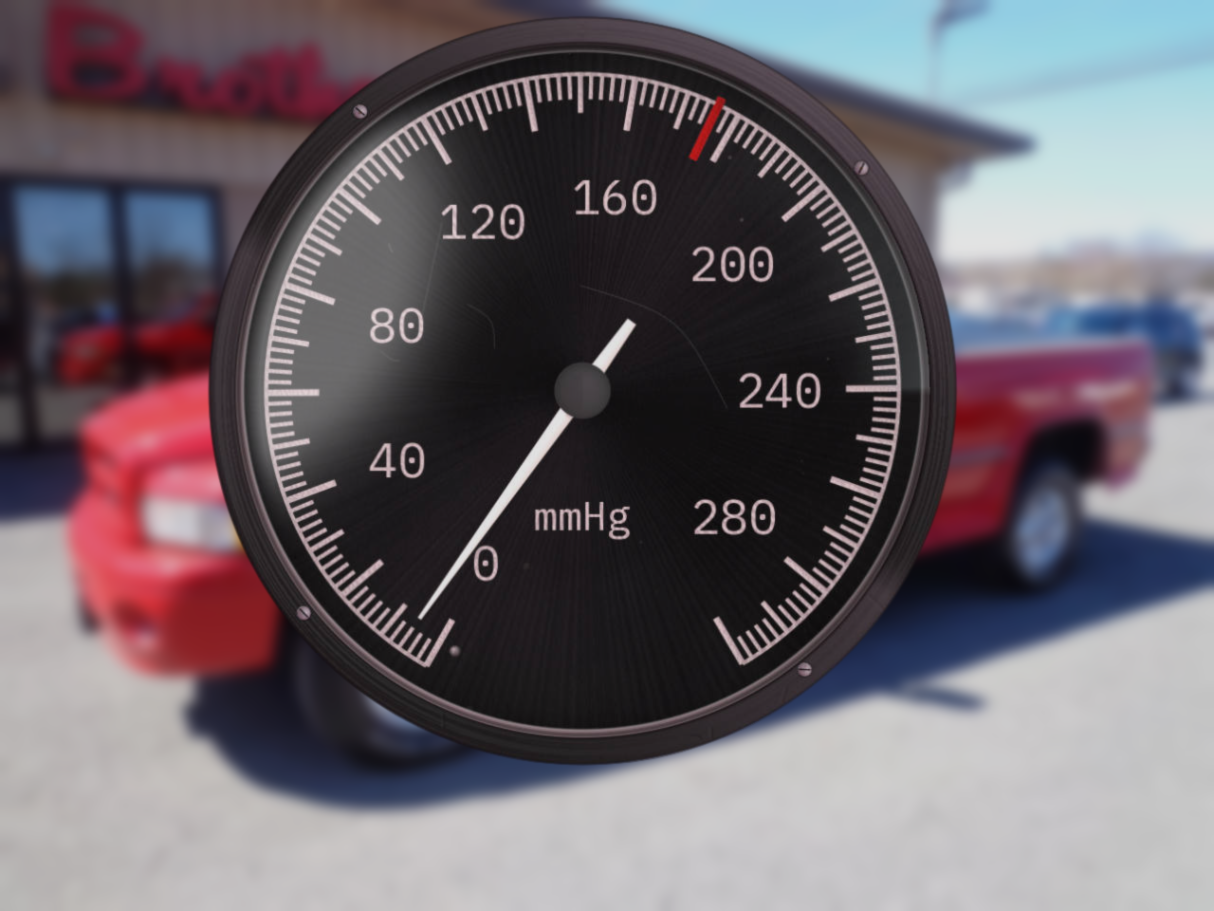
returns 6 mmHg
